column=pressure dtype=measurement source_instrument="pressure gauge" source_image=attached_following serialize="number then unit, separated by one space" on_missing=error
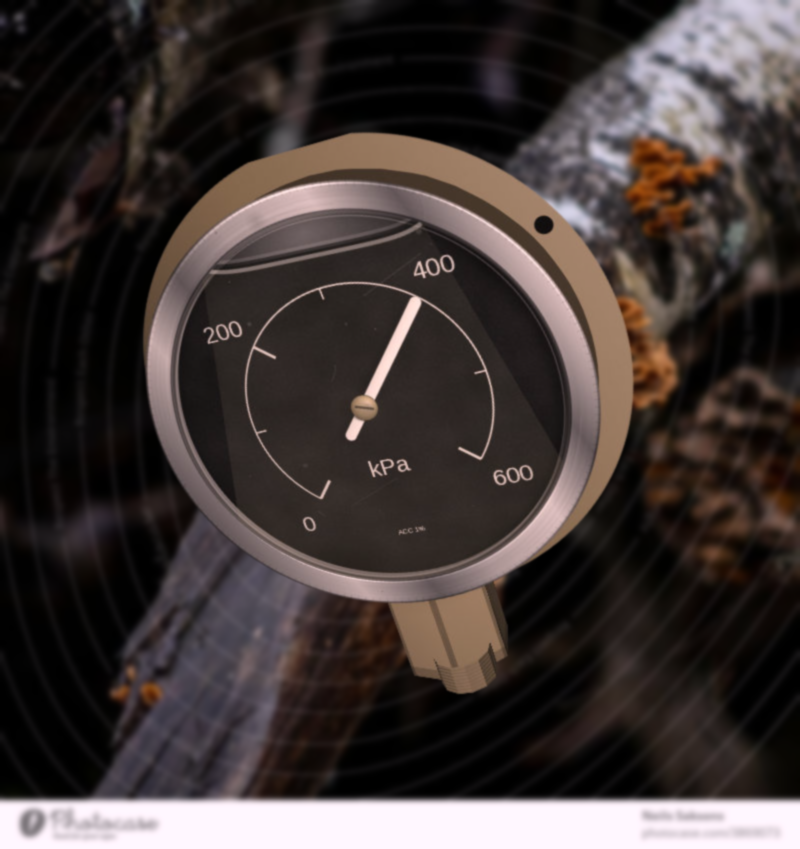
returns 400 kPa
